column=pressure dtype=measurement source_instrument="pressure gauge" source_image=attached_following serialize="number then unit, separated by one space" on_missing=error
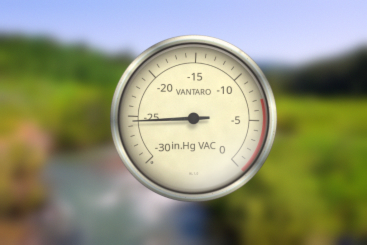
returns -25.5 inHg
